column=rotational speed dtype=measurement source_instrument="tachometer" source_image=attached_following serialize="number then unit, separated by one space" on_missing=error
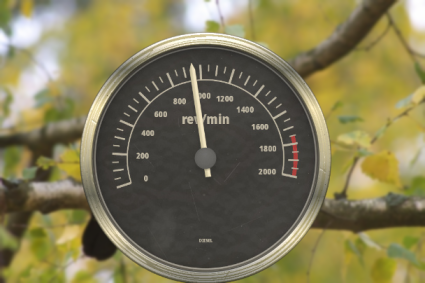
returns 950 rpm
